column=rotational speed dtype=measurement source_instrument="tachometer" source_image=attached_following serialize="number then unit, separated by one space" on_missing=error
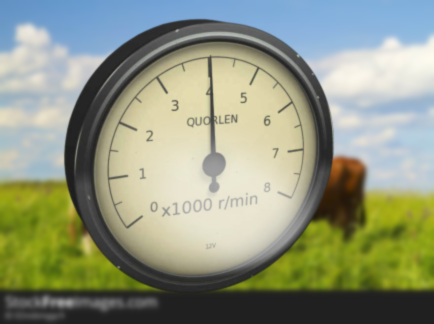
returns 4000 rpm
